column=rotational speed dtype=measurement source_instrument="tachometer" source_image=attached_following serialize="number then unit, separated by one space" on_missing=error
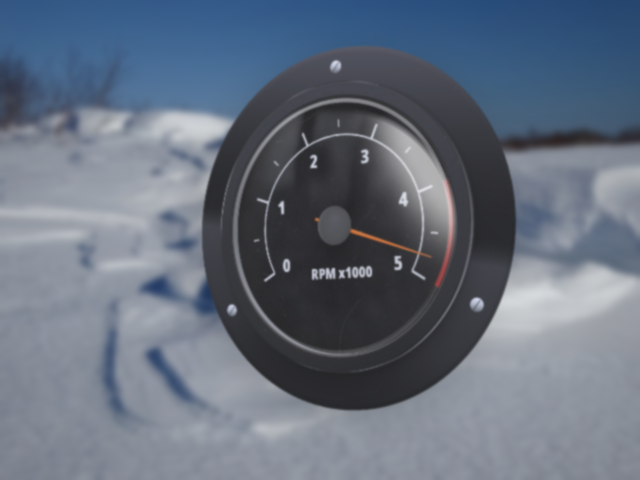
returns 4750 rpm
